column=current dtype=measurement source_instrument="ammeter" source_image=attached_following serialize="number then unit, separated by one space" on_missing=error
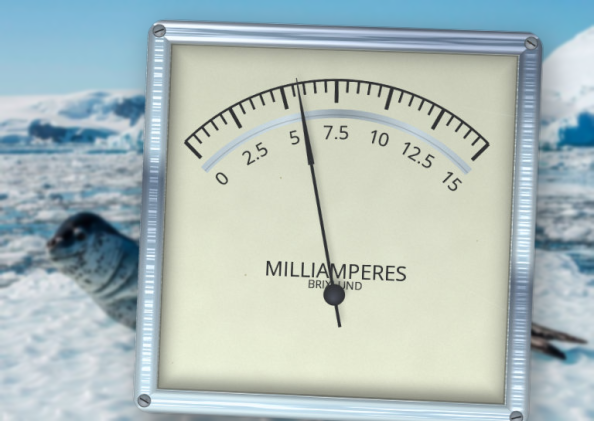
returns 5.75 mA
